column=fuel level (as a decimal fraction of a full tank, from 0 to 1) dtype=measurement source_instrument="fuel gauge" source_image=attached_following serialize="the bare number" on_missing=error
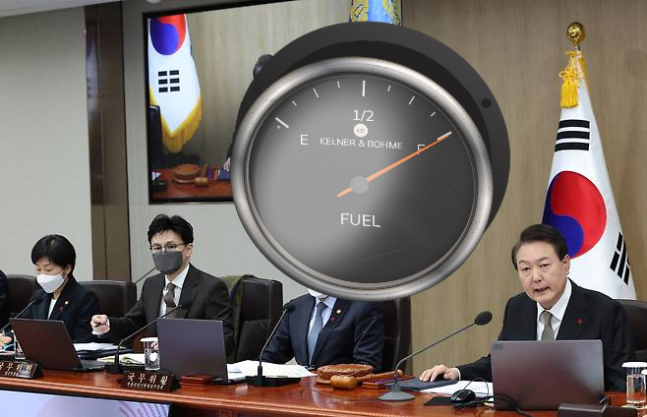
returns 1
